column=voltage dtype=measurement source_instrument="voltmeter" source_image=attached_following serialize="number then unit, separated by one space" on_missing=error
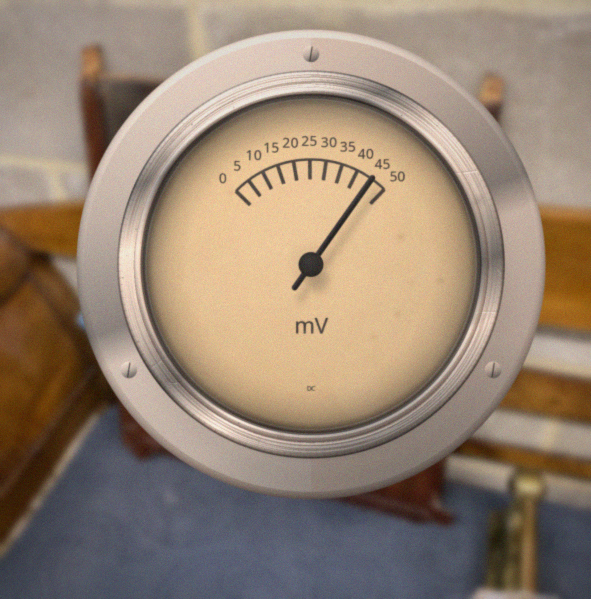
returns 45 mV
